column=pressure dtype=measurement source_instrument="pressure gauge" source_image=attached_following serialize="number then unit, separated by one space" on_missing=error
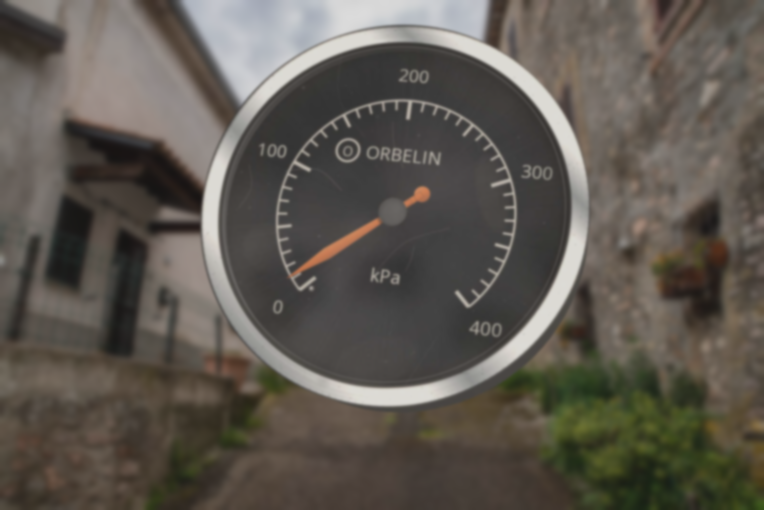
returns 10 kPa
